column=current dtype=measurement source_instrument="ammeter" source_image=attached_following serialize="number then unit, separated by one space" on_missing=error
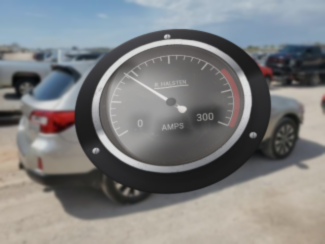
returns 90 A
